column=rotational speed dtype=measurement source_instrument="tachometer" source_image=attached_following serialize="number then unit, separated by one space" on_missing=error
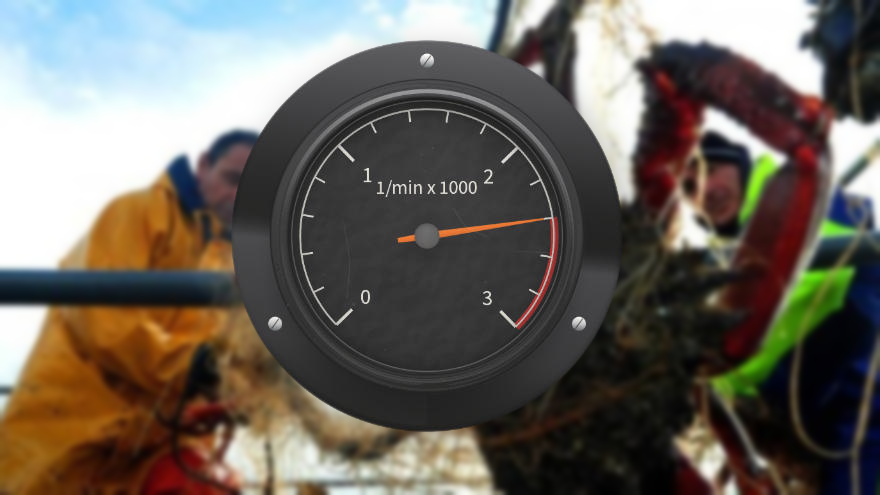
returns 2400 rpm
